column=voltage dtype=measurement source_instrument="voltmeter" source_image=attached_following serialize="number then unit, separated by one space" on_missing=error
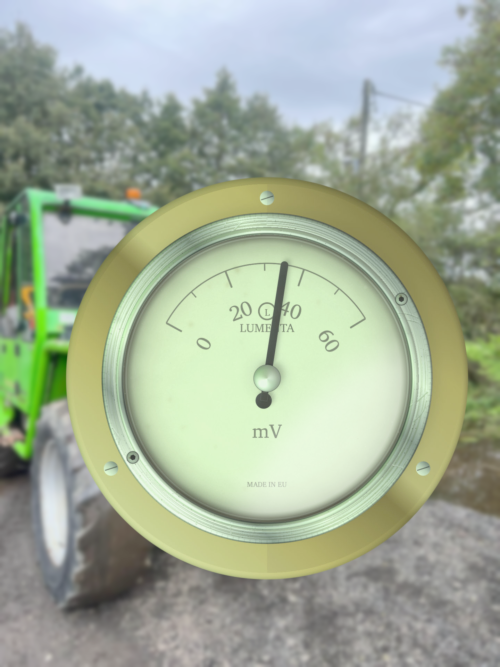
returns 35 mV
